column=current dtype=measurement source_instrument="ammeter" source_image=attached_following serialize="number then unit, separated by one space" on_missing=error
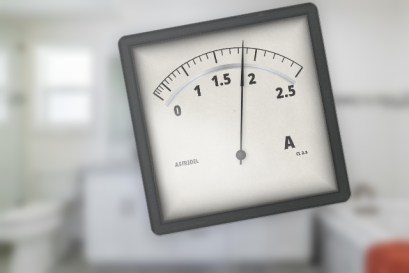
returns 1.85 A
